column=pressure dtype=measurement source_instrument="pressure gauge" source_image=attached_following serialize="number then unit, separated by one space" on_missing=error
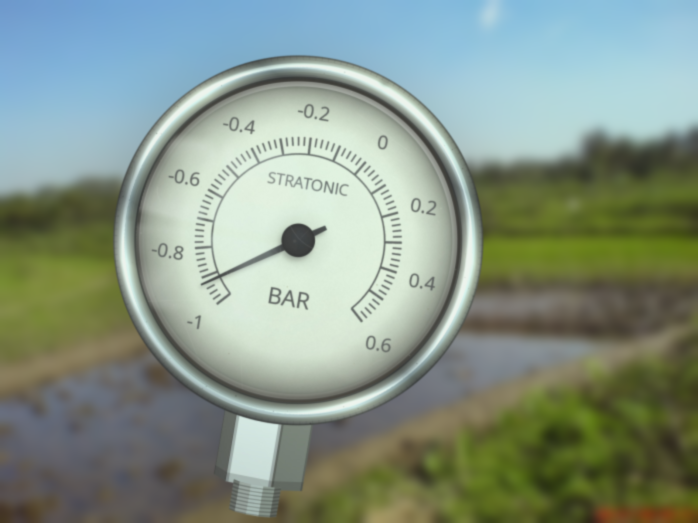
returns -0.92 bar
